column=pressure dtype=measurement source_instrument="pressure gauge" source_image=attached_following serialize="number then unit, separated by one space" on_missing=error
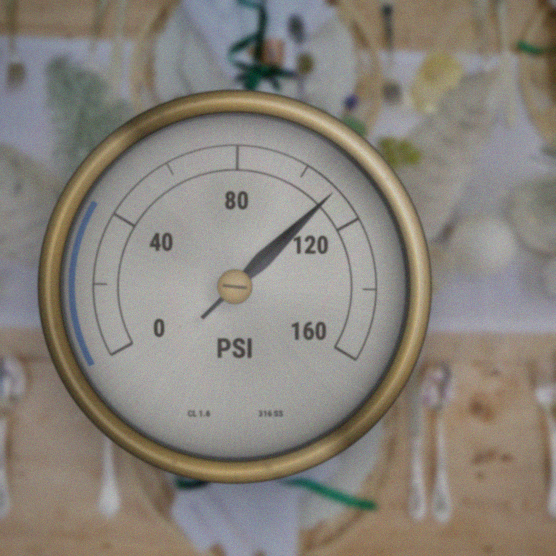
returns 110 psi
